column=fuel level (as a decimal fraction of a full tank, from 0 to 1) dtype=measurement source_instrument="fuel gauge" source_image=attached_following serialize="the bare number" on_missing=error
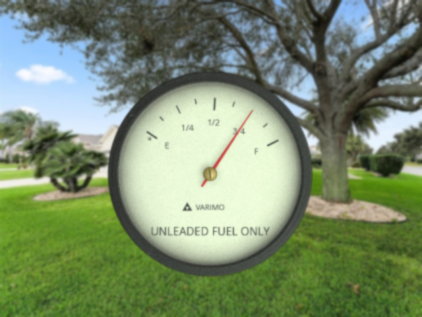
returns 0.75
